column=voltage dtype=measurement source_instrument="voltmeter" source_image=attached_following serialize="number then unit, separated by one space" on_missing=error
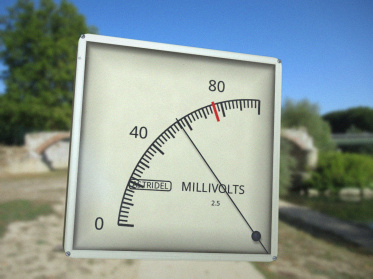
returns 56 mV
